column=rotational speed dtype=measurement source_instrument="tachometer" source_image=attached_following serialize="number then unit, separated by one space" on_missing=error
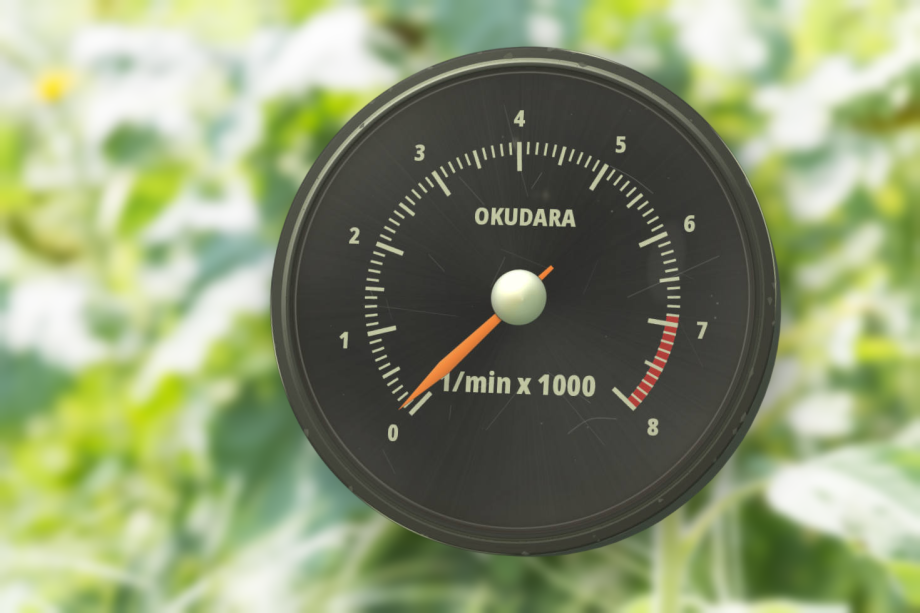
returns 100 rpm
